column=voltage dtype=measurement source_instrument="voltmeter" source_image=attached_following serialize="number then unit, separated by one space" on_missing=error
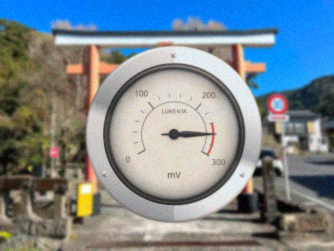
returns 260 mV
